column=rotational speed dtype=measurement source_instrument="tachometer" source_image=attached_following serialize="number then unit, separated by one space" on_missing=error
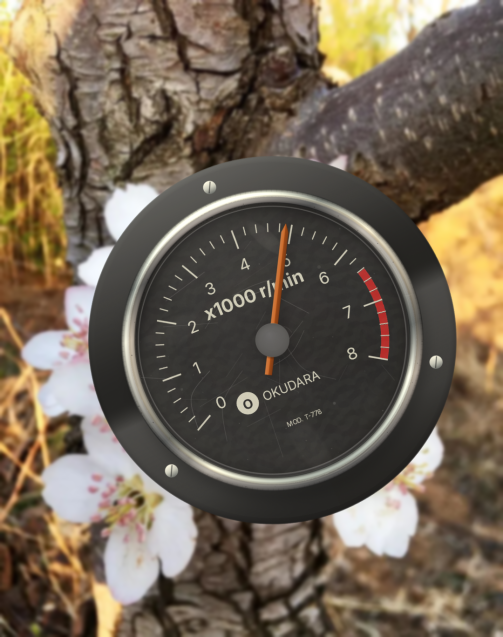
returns 4900 rpm
